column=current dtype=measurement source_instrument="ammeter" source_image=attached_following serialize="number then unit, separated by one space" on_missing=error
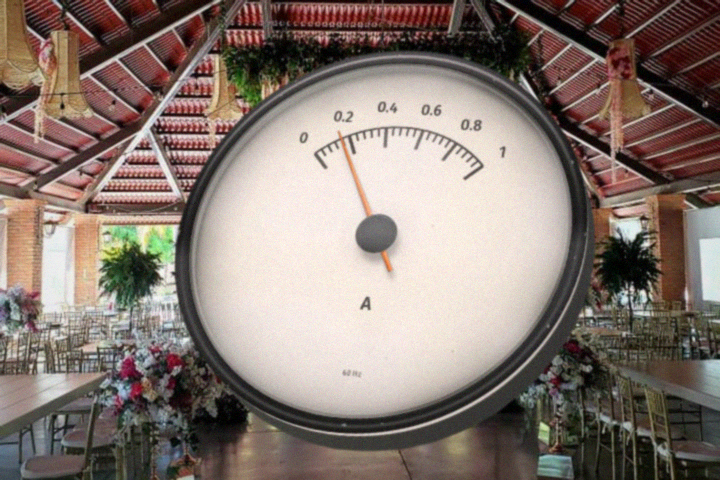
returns 0.16 A
